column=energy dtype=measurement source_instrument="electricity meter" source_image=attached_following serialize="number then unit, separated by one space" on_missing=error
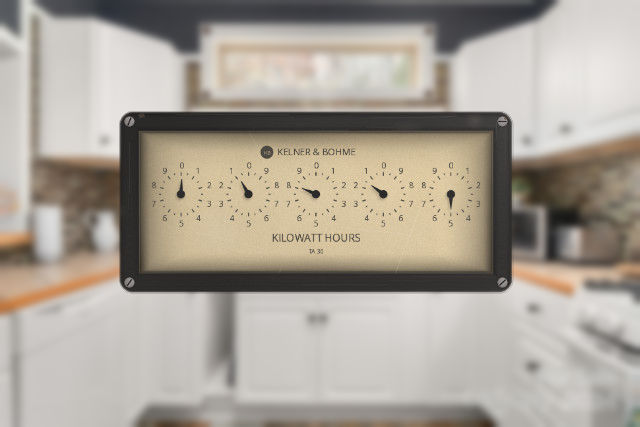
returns 815 kWh
